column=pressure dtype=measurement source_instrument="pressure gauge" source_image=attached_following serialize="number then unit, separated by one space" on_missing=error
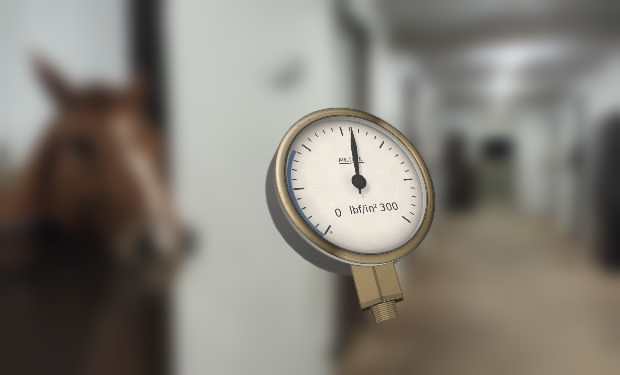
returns 160 psi
